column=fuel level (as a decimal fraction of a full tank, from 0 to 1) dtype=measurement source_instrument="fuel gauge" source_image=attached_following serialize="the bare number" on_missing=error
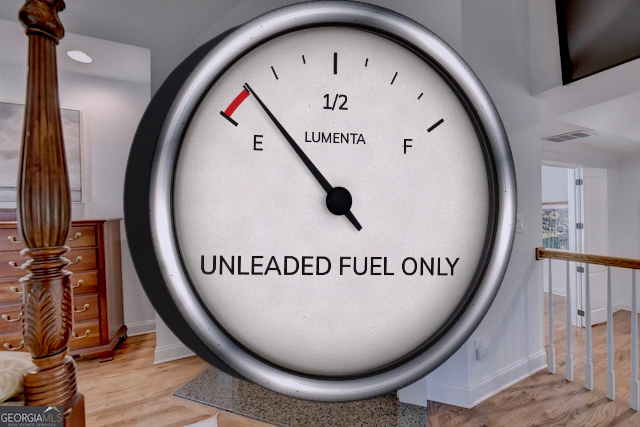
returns 0.125
